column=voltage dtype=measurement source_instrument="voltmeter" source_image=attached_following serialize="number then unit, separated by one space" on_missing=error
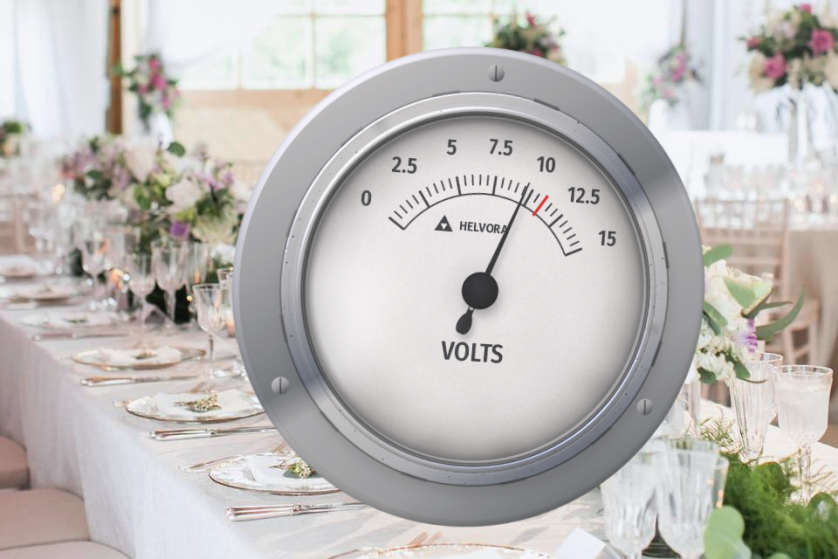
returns 9.5 V
